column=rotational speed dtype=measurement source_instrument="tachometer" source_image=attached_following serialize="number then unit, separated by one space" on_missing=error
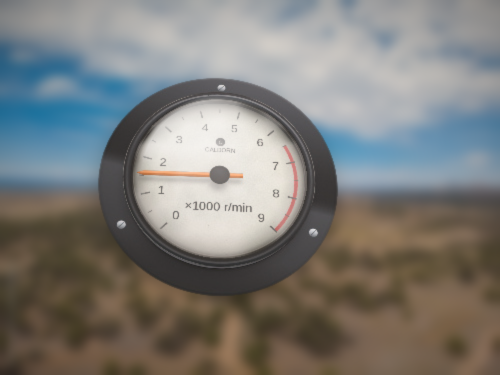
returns 1500 rpm
